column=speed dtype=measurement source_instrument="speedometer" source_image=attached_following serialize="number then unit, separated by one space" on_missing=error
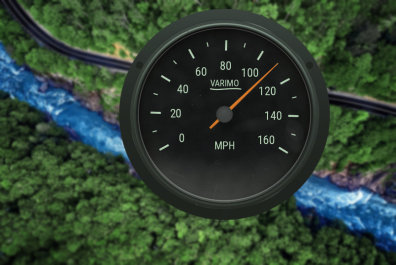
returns 110 mph
